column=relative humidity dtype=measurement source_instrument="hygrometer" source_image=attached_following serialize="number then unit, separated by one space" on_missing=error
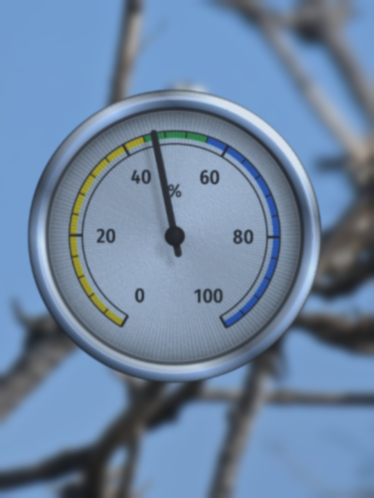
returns 46 %
